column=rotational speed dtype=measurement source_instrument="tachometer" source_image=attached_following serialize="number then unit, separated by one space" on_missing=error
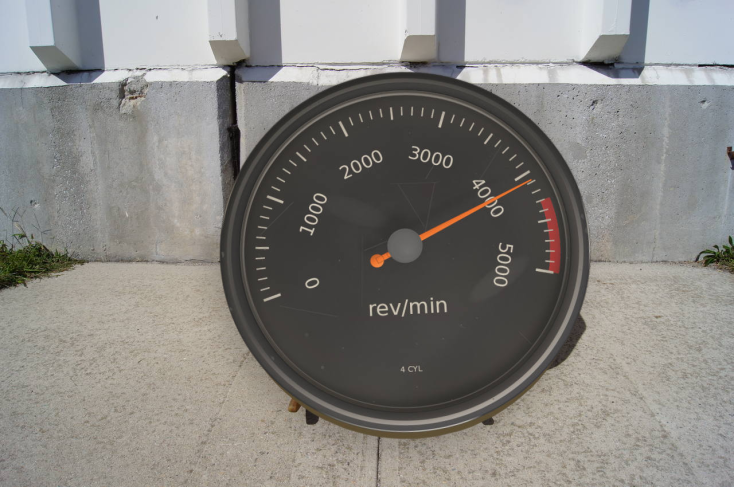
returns 4100 rpm
